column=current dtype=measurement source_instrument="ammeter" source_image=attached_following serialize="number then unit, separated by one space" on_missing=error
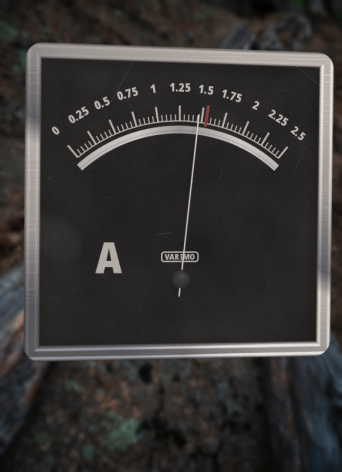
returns 1.45 A
